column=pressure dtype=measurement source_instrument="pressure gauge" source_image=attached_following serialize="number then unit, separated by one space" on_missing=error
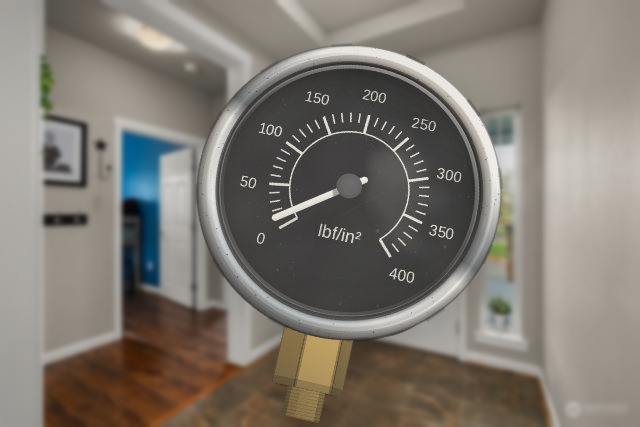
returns 10 psi
